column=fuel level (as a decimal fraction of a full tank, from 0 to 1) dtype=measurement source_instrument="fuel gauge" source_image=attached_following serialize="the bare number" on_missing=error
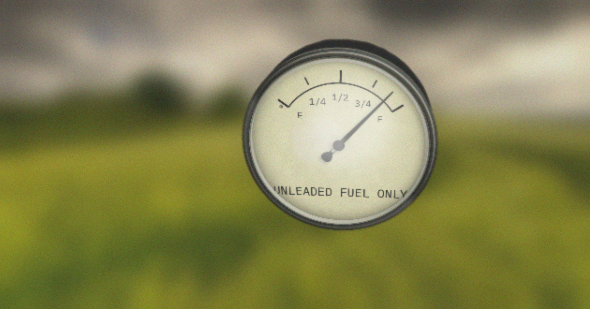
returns 0.875
